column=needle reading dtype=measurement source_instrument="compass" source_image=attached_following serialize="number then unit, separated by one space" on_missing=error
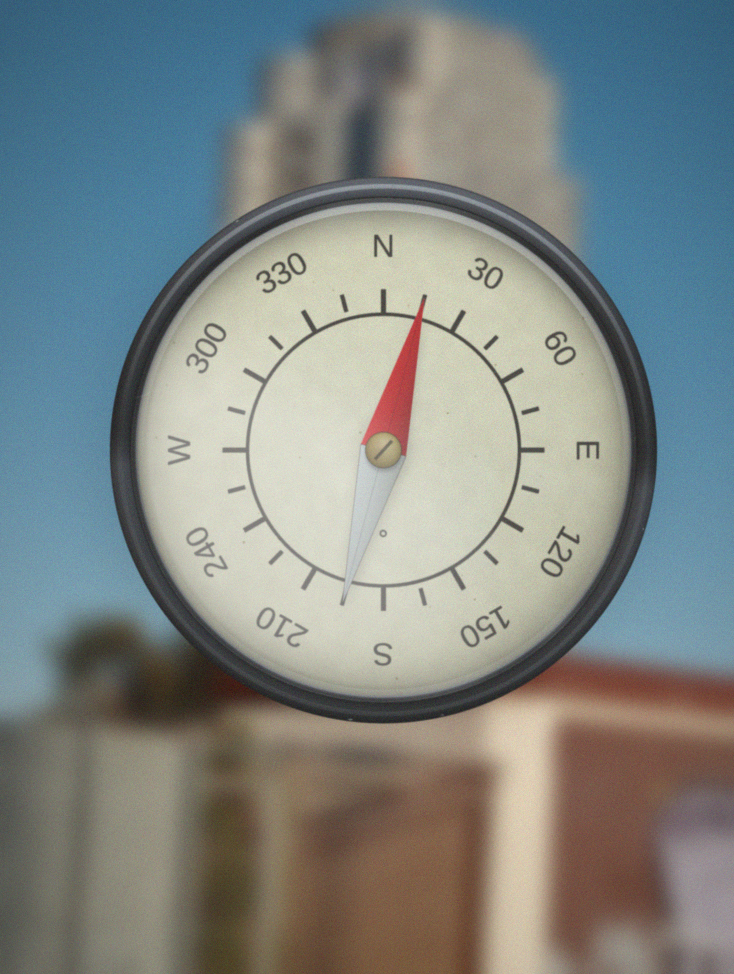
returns 15 °
